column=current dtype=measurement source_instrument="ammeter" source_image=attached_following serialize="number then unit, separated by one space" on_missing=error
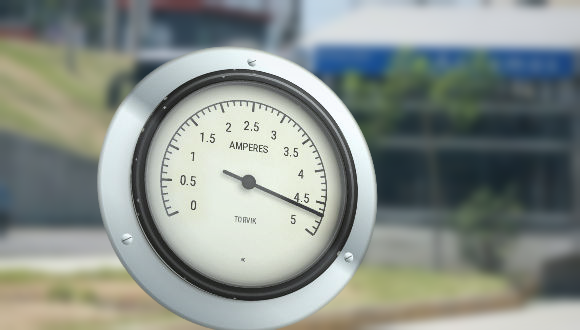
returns 4.7 A
